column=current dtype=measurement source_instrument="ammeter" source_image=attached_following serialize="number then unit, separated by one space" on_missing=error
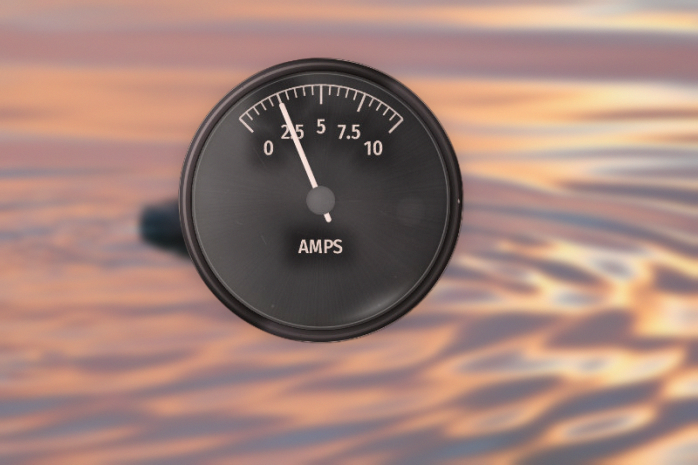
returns 2.5 A
